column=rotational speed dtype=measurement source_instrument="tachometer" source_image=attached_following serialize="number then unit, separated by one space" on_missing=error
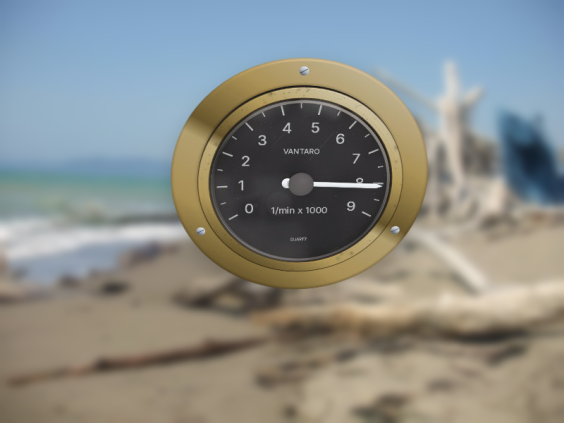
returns 8000 rpm
